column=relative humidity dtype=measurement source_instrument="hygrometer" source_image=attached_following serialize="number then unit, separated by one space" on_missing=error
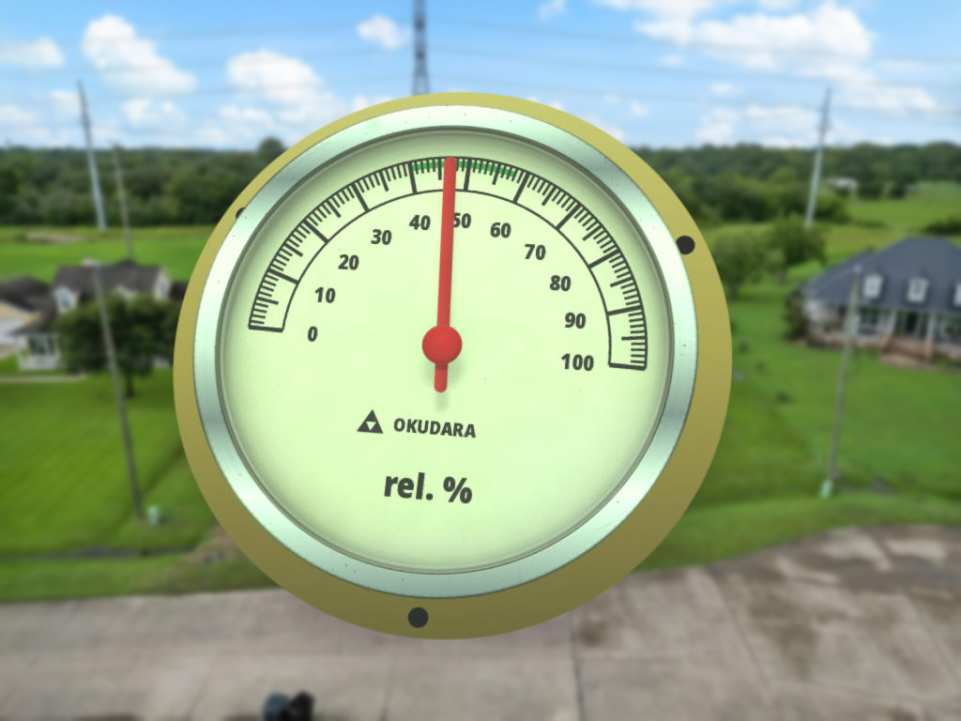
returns 47 %
